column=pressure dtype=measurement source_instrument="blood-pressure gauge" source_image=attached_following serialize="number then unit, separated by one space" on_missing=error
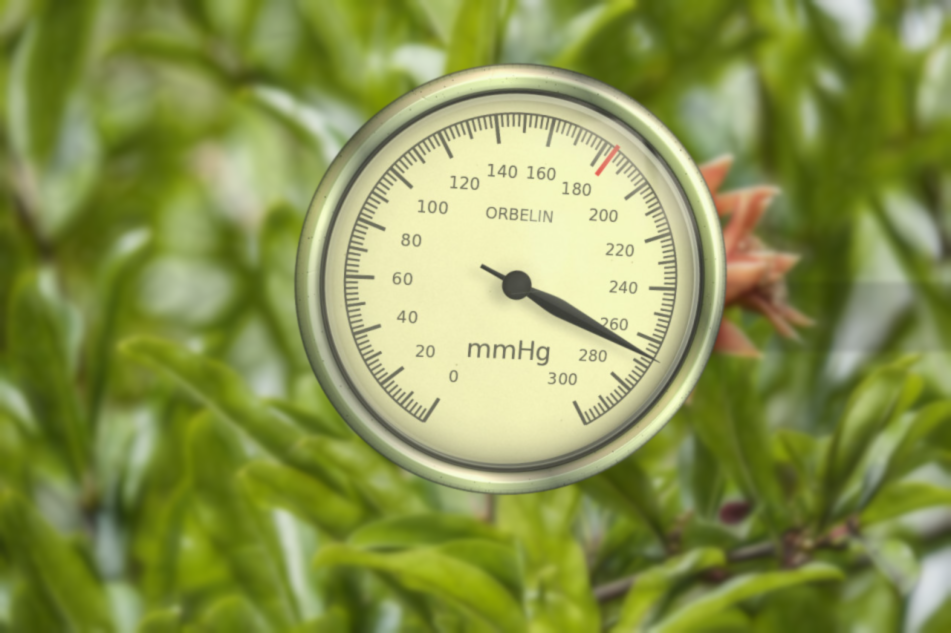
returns 266 mmHg
